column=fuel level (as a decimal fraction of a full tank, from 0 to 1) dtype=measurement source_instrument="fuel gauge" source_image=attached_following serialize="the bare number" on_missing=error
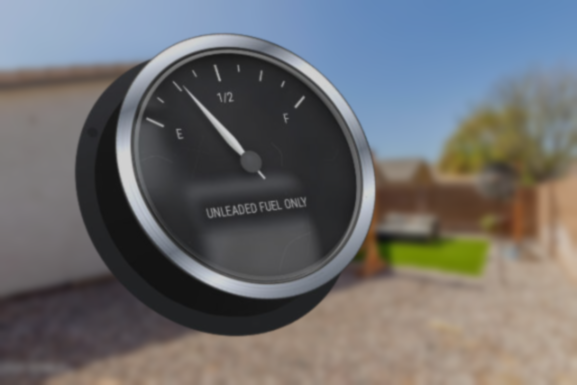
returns 0.25
